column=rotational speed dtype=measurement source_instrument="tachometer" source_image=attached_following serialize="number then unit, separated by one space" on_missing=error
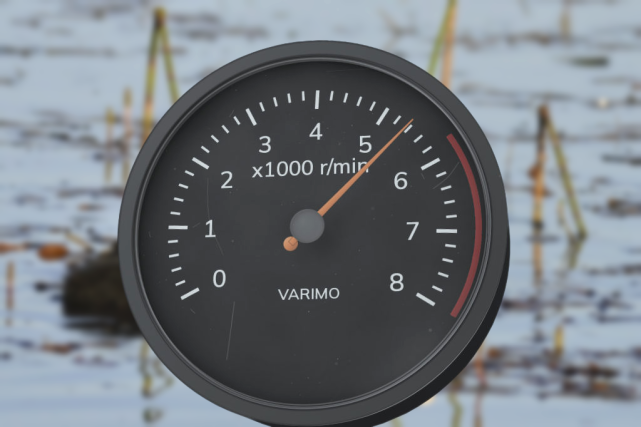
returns 5400 rpm
